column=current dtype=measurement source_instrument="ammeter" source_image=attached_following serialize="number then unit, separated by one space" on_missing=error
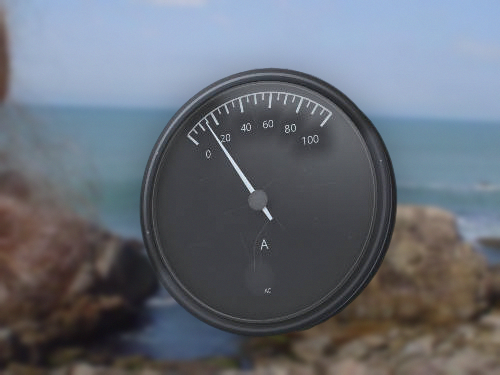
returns 15 A
